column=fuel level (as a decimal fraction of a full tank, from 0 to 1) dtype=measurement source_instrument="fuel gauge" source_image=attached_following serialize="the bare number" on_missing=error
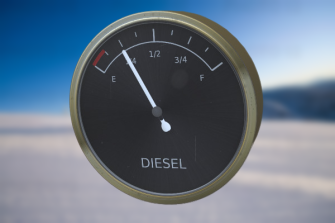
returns 0.25
